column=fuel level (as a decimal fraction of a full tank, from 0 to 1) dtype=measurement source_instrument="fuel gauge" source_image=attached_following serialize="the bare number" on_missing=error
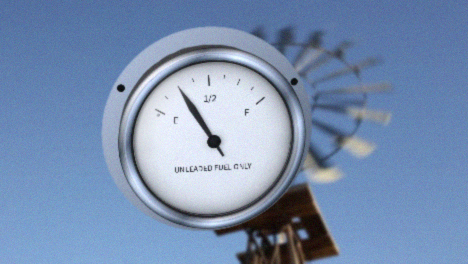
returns 0.25
